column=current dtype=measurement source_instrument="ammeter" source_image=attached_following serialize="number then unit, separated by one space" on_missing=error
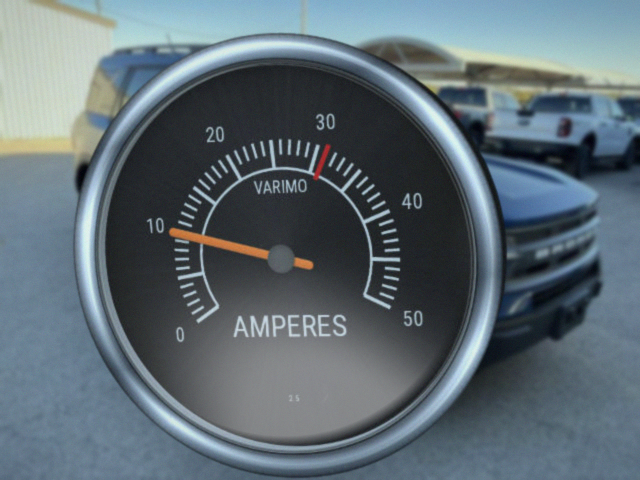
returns 10 A
